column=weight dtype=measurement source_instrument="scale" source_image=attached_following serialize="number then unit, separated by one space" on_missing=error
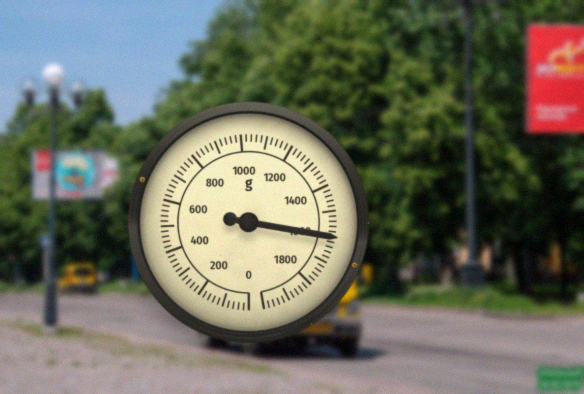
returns 1600 g
